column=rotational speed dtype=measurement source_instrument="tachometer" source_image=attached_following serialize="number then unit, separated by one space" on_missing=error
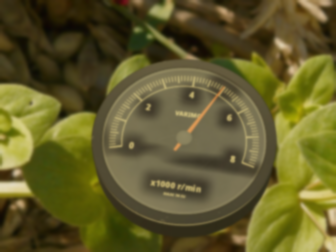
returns 5000 rpm
